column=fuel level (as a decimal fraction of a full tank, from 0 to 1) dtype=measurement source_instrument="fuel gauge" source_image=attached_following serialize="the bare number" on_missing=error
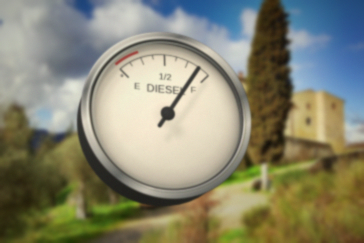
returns 0.875
